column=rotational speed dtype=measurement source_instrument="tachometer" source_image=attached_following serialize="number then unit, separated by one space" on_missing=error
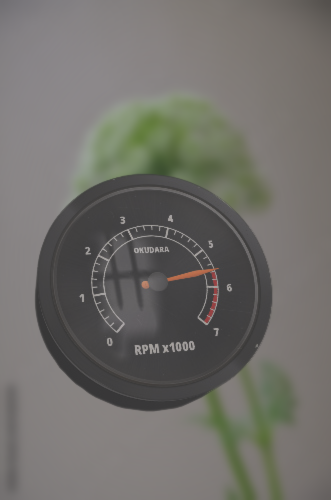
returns 5600 rpm
